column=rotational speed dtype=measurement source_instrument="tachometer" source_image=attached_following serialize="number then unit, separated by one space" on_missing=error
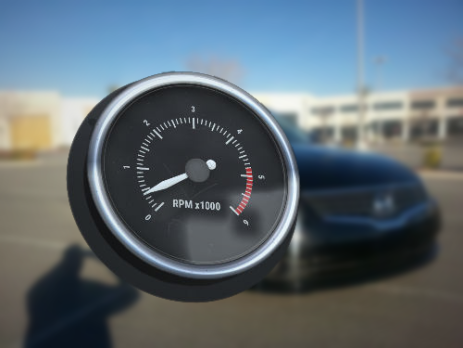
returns 400 rpm
